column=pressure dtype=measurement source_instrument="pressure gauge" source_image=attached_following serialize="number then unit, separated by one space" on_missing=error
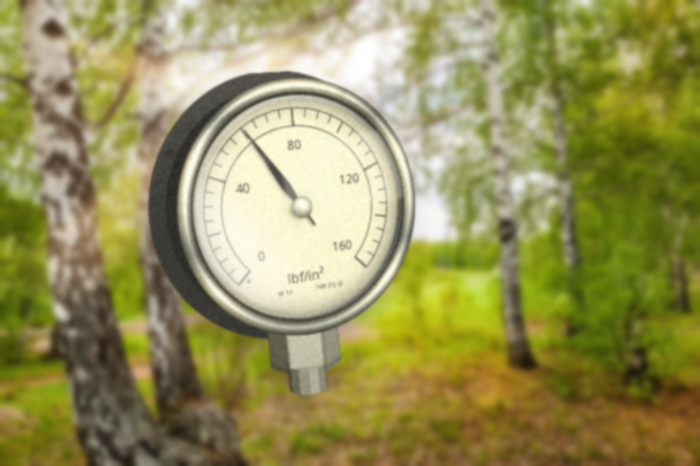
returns 60 psi
